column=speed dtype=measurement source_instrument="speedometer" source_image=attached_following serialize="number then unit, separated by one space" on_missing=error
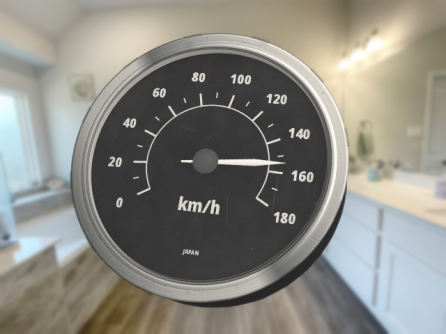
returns 155 km/h
